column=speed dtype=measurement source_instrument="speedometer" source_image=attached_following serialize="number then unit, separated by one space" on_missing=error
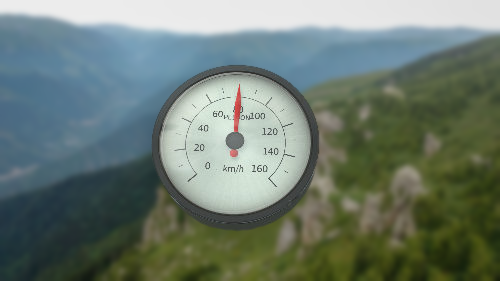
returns 80 km/h
